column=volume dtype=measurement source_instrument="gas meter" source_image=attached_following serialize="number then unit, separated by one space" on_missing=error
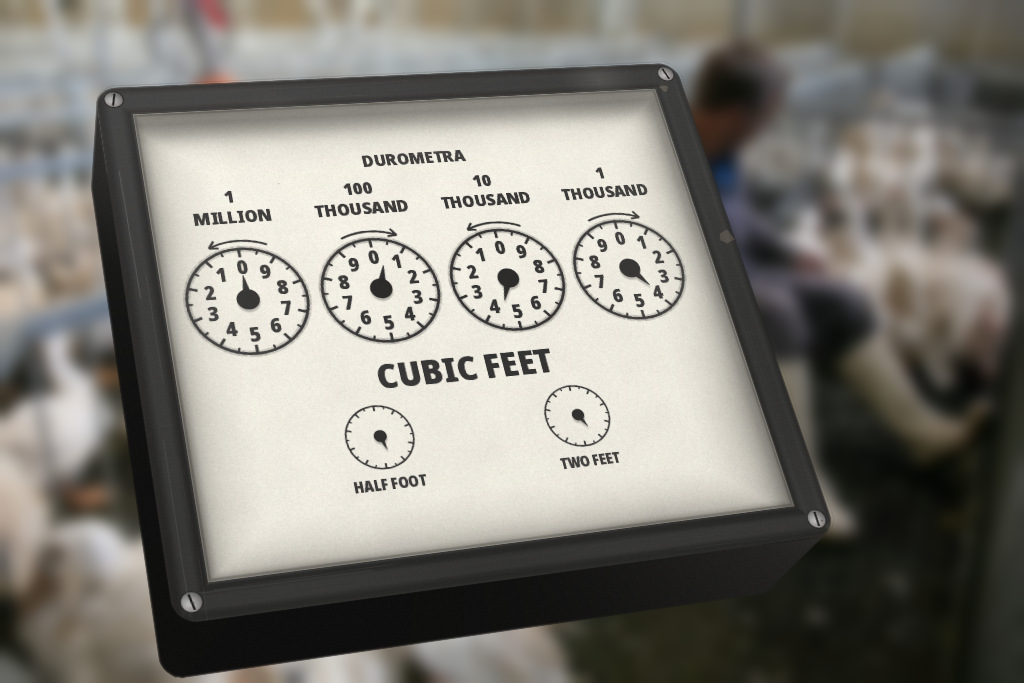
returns 4400 ft³
